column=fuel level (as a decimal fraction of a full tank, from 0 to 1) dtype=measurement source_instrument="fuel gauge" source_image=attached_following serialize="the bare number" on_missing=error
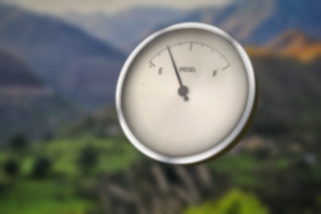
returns 0.25
